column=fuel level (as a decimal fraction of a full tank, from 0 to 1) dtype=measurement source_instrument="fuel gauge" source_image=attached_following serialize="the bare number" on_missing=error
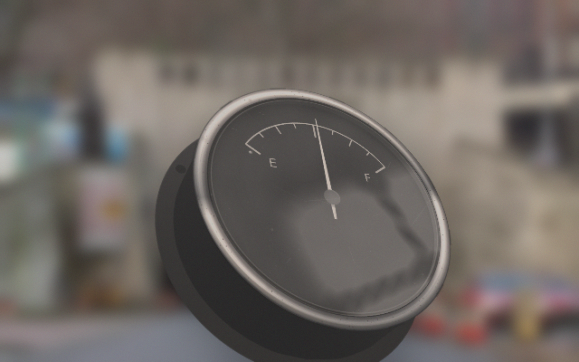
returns 0.5
